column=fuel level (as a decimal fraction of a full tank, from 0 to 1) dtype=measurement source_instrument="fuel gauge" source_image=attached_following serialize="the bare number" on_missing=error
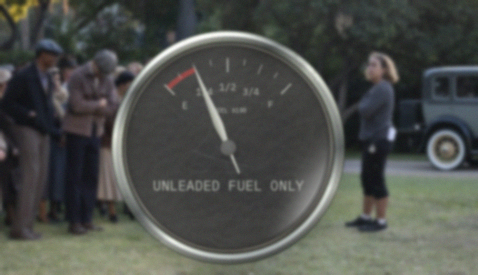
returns 0.25
